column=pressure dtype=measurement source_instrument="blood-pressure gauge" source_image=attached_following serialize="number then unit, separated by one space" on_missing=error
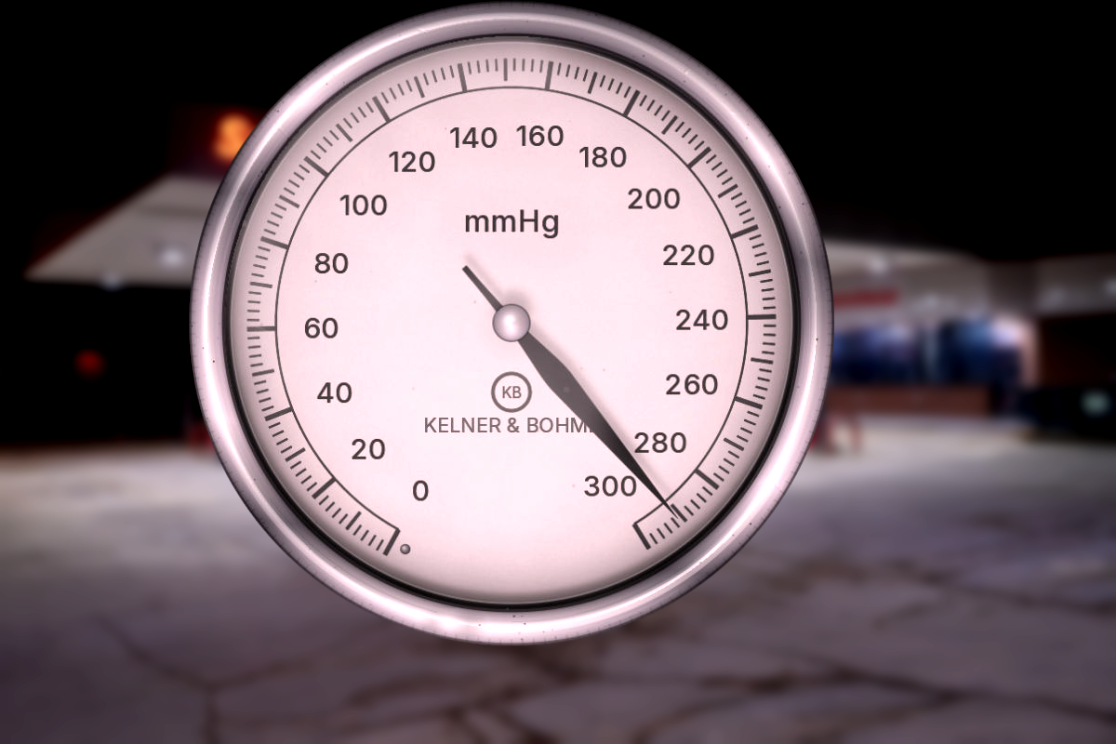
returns 291 mmHg
